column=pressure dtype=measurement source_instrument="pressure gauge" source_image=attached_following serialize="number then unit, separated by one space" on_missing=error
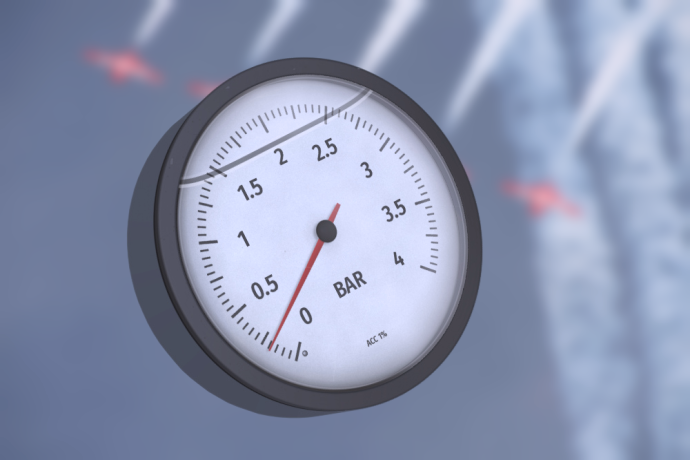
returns 0.2 bar
